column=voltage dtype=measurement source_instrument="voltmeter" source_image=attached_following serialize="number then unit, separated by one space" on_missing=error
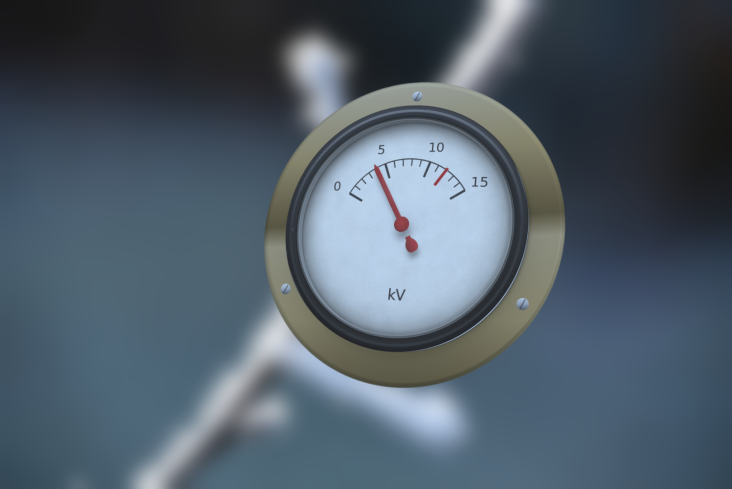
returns 4 kV
